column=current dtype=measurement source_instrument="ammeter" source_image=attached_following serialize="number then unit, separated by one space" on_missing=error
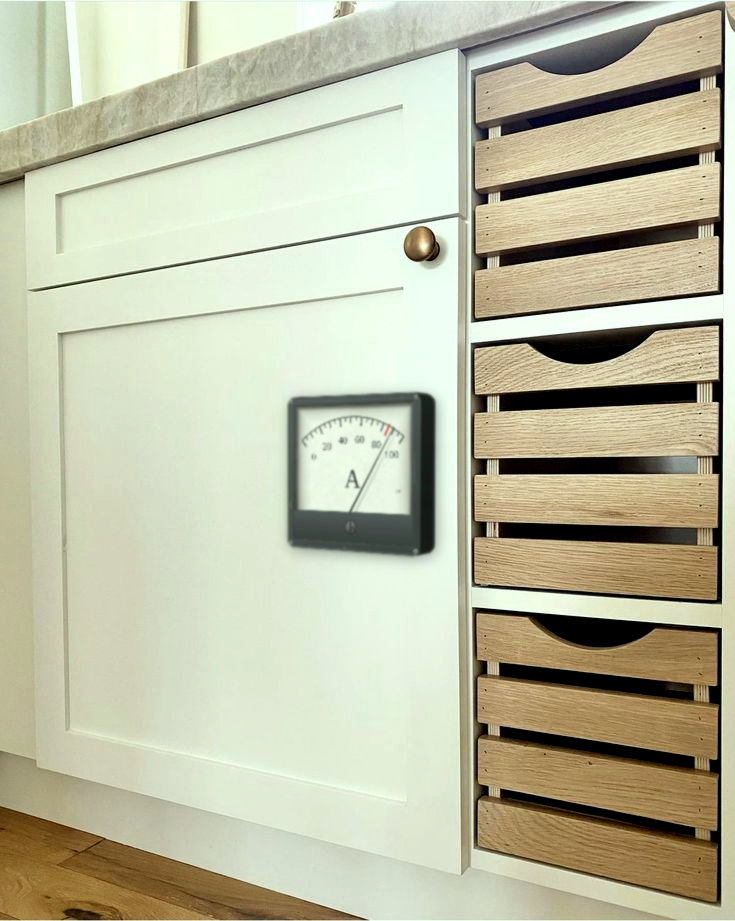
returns 90 A
